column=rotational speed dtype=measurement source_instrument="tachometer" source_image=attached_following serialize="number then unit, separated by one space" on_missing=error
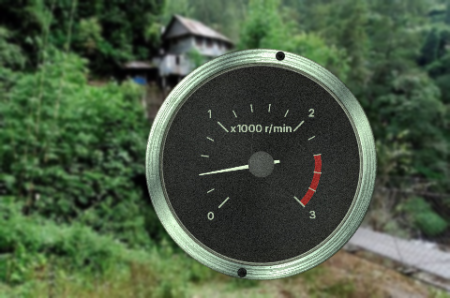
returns 400 rpm
